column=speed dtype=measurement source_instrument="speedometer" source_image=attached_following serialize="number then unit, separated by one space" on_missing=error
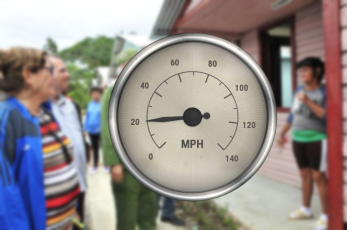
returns 20 mph
